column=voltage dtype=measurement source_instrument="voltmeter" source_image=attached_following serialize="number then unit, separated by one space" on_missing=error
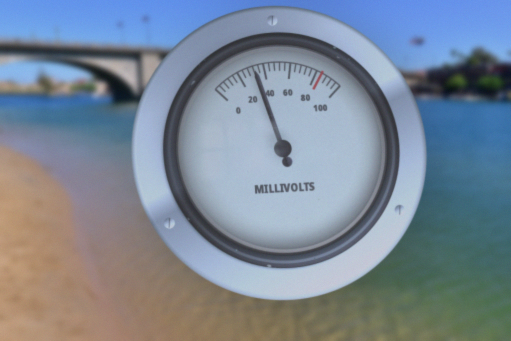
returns 32 mV
